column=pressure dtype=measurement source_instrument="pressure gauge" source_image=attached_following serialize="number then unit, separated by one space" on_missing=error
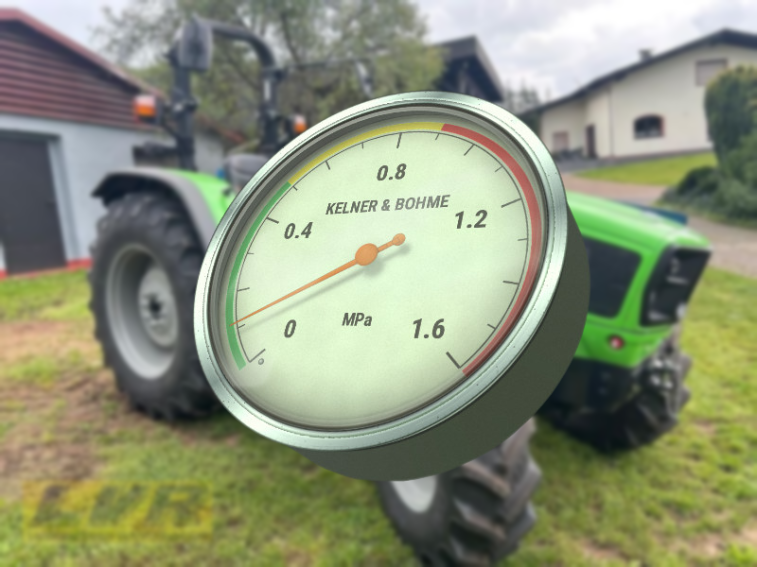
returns 0.1 MPa
